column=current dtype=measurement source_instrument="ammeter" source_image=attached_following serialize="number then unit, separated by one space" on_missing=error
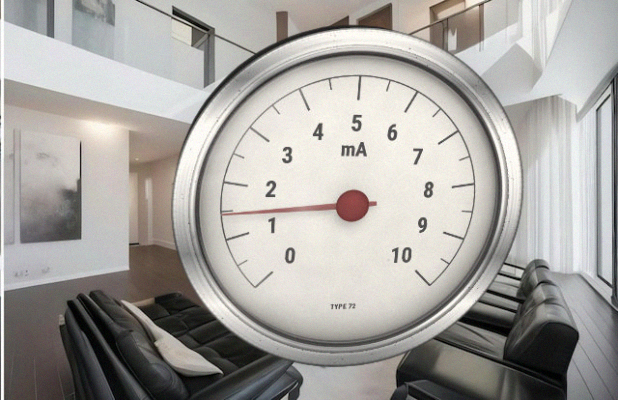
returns 1.5 mA
